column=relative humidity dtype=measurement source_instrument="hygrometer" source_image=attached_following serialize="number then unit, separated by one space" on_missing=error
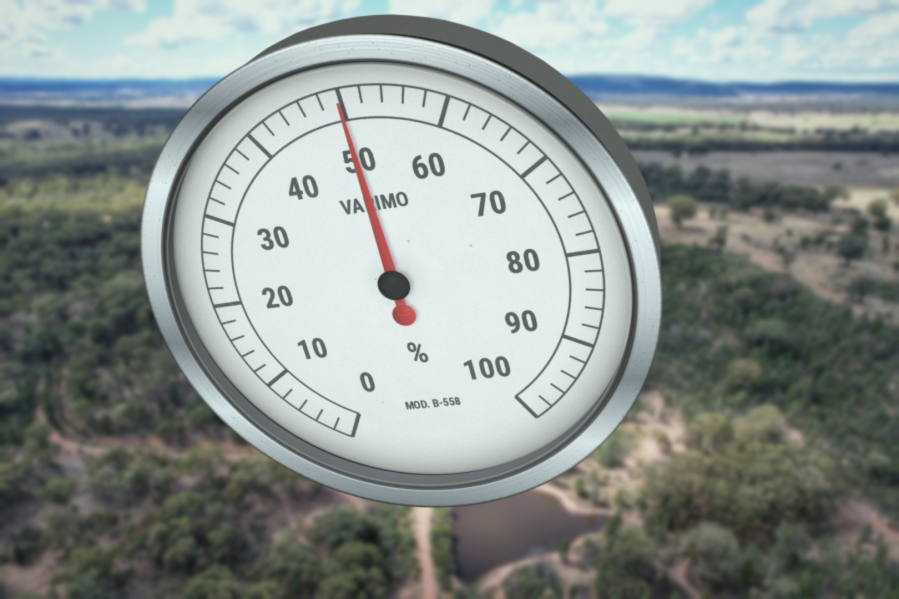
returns 50 %
